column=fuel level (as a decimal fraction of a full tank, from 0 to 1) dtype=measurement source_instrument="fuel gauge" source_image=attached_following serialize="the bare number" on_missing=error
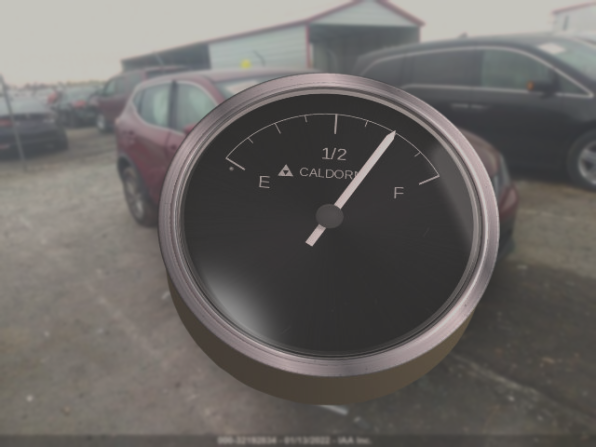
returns 0.75
